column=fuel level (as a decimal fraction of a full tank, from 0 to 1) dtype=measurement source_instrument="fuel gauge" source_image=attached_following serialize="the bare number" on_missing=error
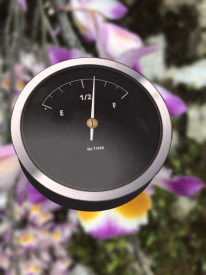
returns 0.625
